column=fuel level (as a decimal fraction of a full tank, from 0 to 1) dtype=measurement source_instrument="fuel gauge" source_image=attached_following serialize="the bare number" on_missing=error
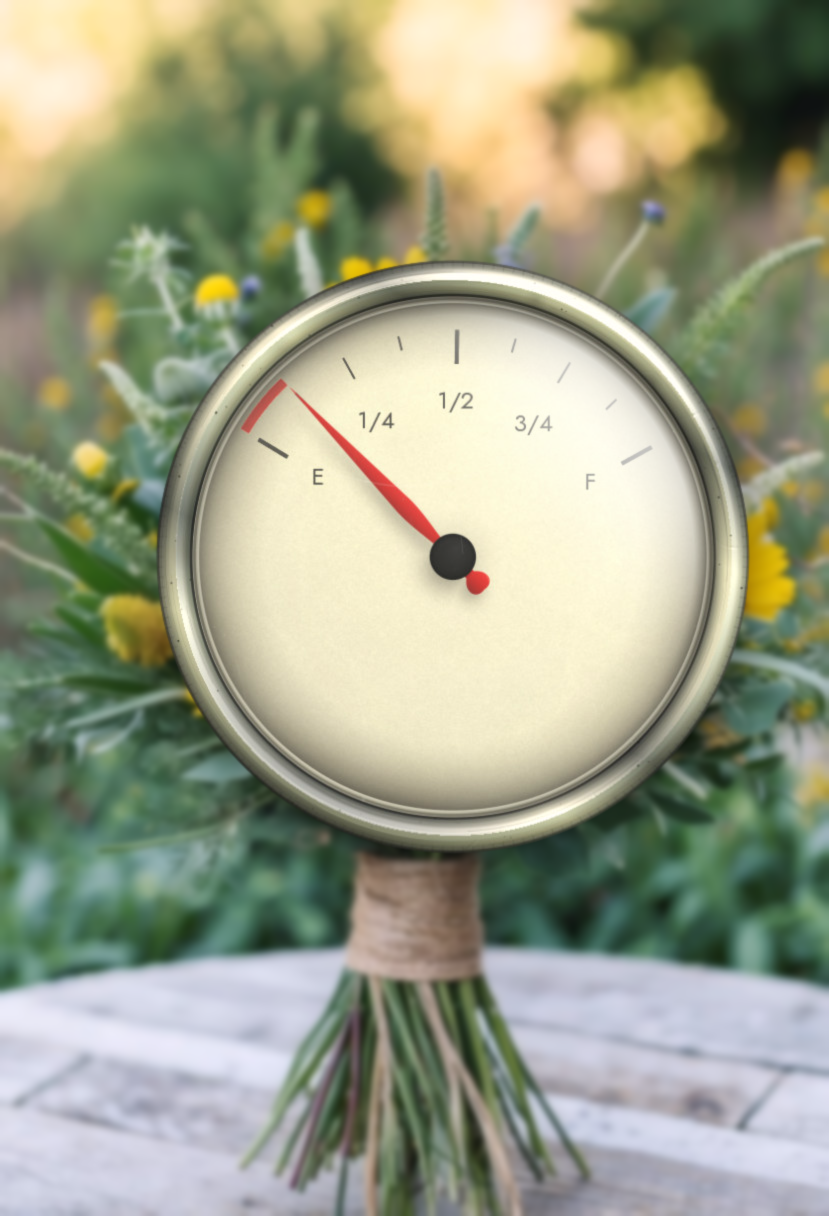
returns 0.125
